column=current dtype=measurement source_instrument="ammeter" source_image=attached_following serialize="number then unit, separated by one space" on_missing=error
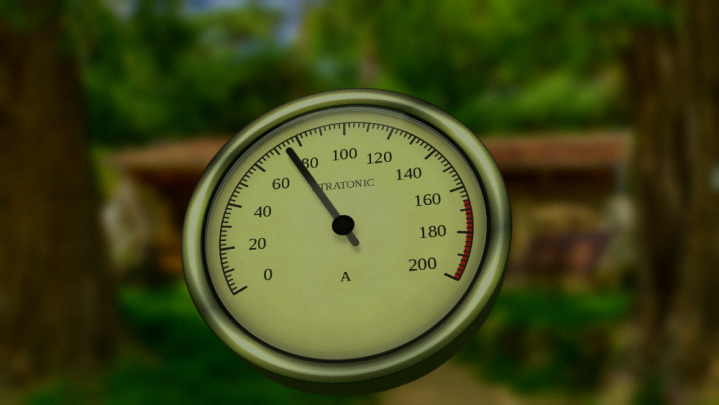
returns 74 A
